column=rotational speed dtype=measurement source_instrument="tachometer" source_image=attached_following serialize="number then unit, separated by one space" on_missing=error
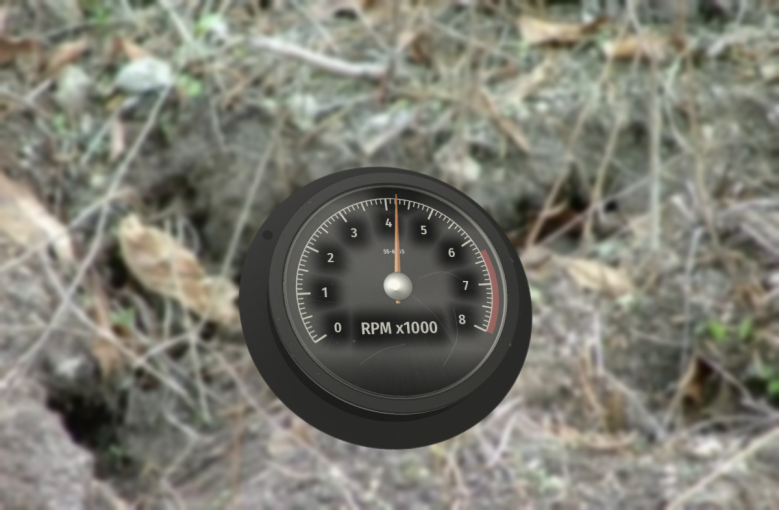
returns 4200 rpm
